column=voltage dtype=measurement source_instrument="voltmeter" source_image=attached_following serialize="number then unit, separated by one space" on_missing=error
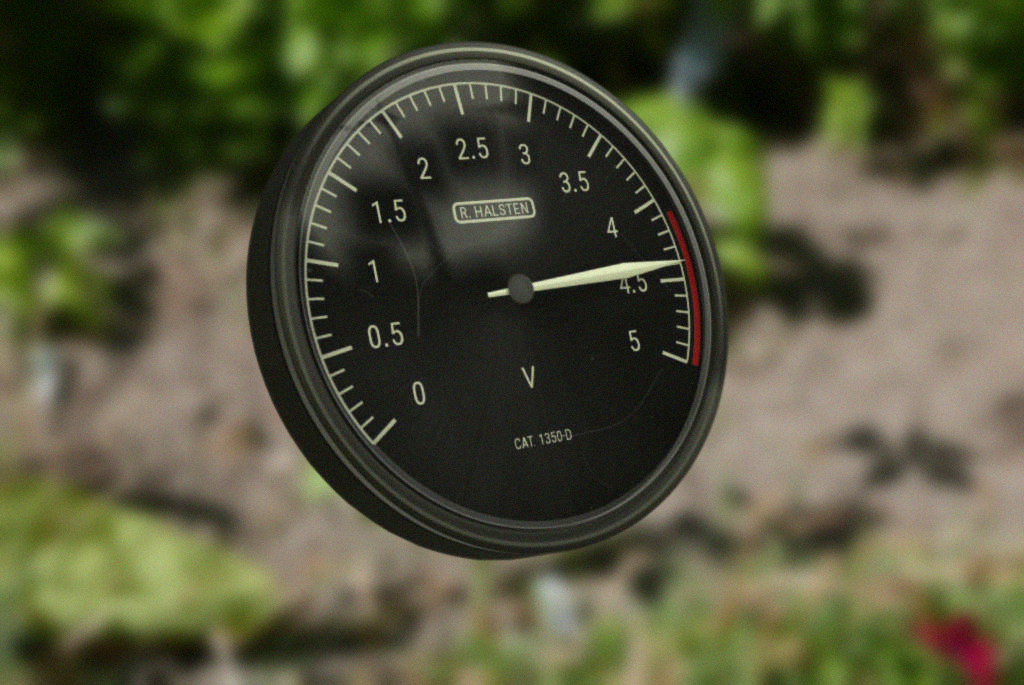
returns 4.4 V
